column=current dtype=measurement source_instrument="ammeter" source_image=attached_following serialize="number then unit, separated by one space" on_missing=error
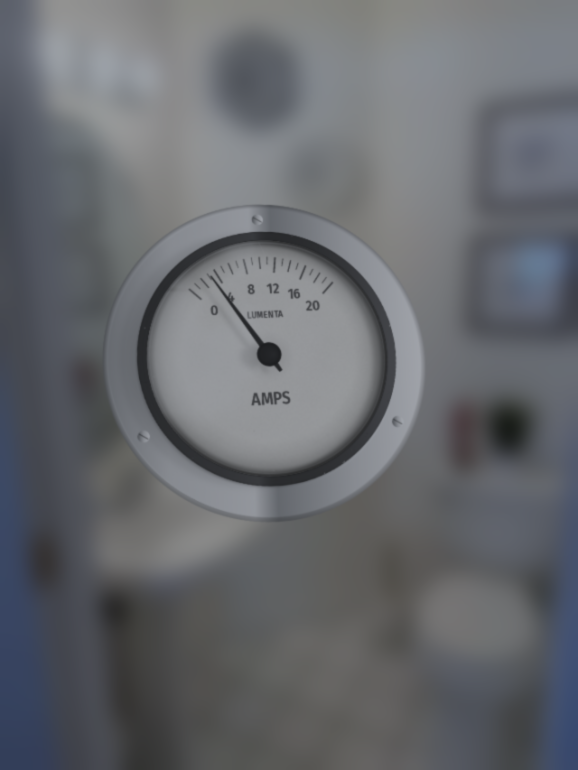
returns 3 A
